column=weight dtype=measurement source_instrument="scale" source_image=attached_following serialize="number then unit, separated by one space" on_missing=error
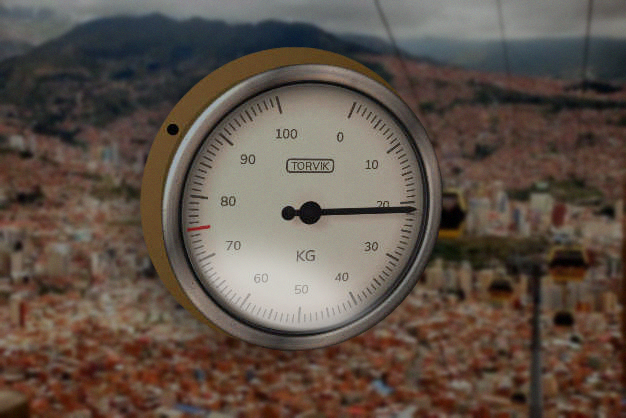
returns 21 kg
